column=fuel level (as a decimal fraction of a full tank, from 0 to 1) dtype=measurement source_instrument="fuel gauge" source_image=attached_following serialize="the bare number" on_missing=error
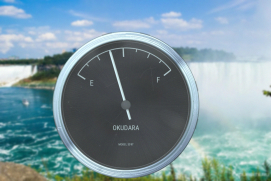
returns 0.375
